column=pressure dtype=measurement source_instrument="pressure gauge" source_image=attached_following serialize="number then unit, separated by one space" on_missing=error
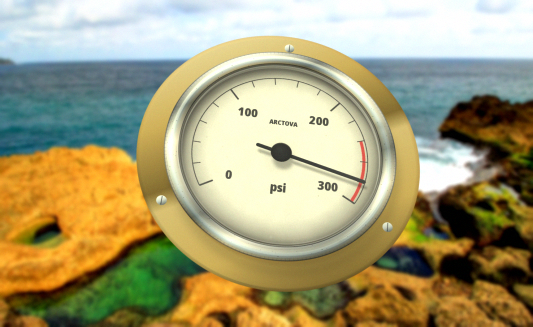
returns 280 psi
